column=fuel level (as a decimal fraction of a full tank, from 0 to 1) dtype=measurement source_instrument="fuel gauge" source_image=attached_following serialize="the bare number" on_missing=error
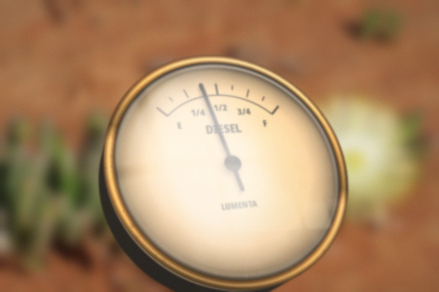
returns 0.375
